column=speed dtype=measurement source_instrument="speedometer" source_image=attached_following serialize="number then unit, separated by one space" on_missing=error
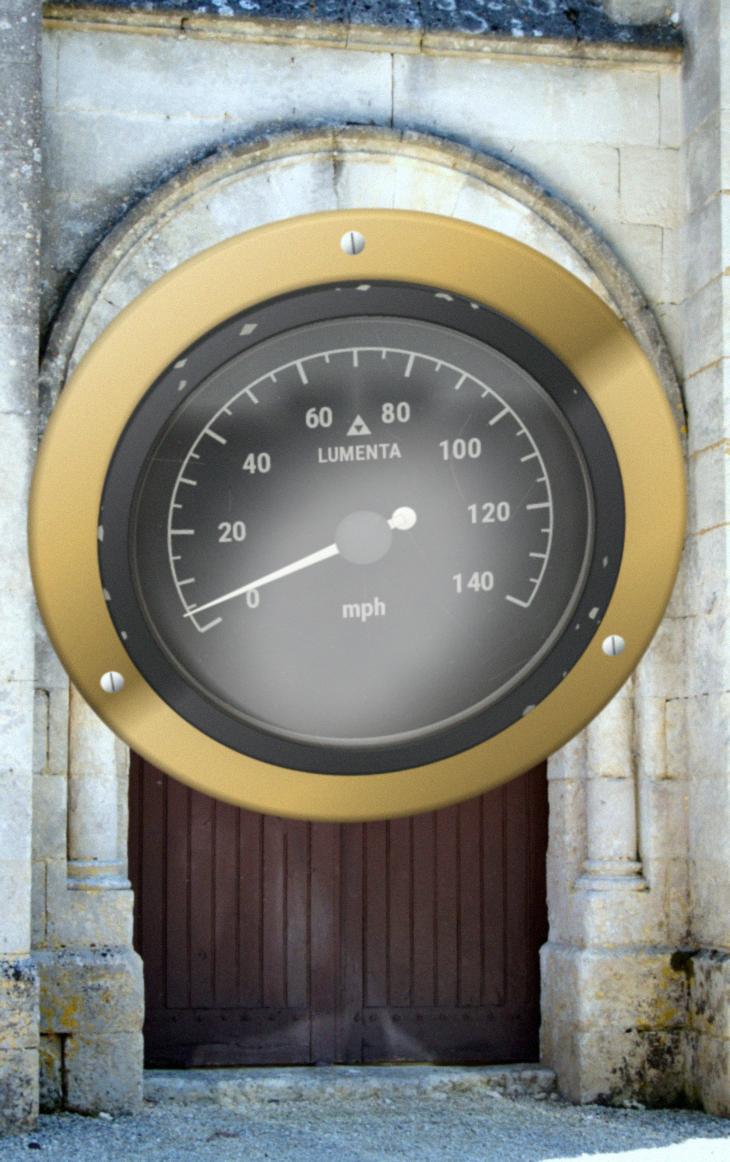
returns 5 mph
